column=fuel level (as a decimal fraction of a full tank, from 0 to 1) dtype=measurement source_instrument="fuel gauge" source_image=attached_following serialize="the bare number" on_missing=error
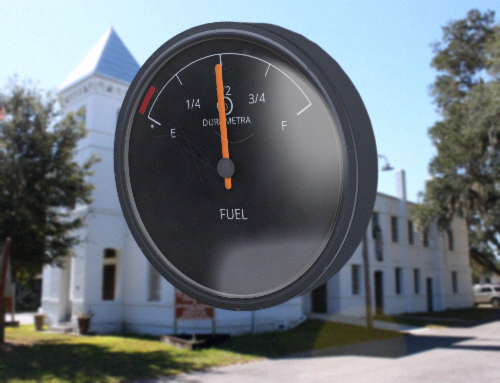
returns 0.5
